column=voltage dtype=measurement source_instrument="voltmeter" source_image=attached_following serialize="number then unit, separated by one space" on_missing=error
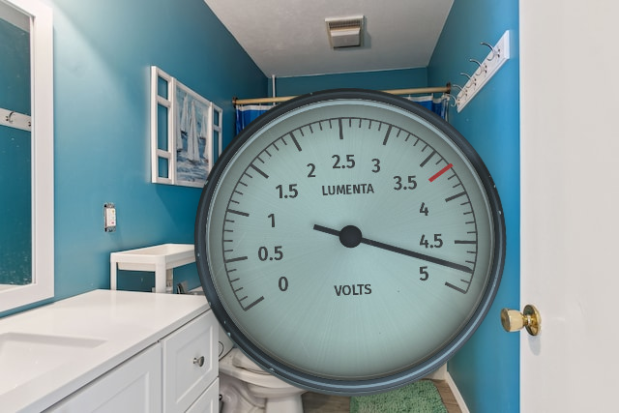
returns 4.8 V
